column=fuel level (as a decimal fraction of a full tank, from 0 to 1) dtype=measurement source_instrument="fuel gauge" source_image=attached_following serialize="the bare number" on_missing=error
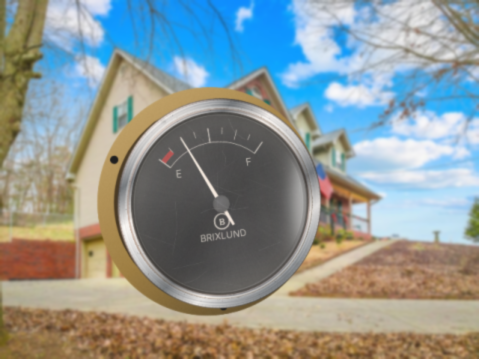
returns 0.25
